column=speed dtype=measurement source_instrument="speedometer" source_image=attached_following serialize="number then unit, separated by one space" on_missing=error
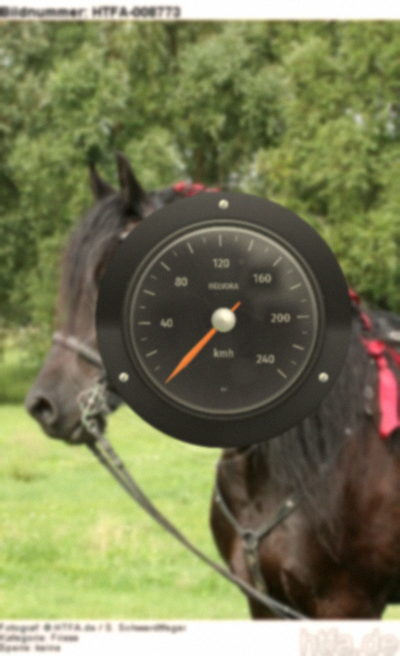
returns 0 km/h
